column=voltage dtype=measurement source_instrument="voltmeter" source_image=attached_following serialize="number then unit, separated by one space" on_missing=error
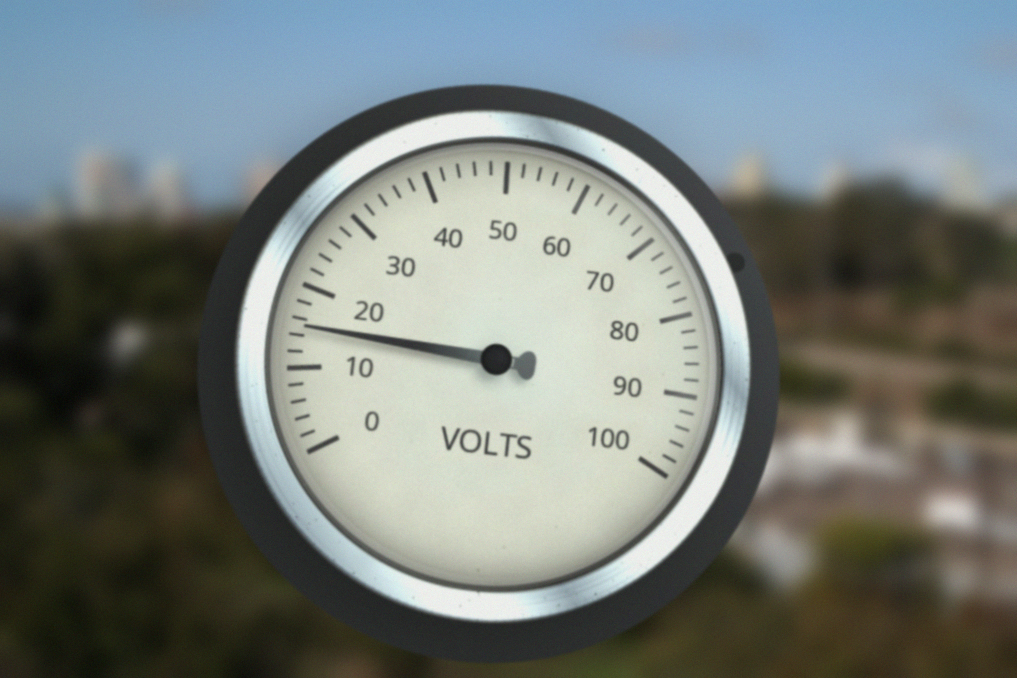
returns 15 V
